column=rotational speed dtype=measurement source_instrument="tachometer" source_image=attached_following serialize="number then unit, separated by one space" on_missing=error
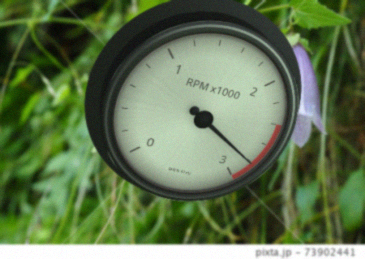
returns 2800 rpm
